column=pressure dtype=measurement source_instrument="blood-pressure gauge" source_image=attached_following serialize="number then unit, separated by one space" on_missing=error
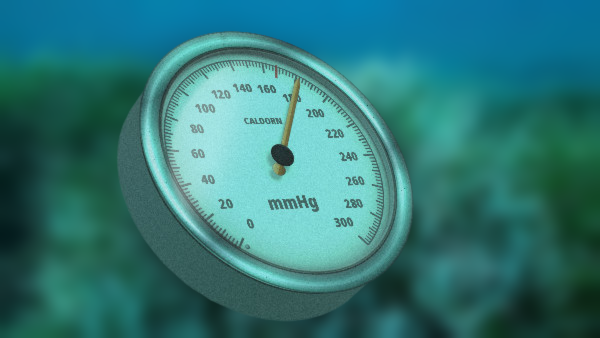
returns 180 mmHg
